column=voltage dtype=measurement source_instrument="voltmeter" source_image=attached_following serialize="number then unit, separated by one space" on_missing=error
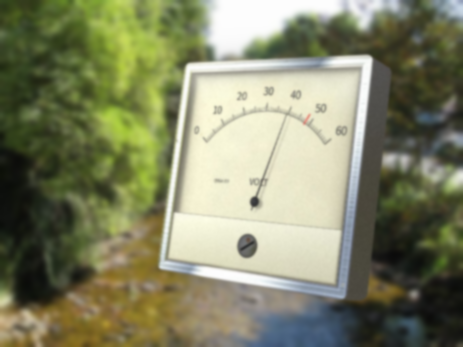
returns 40 V
